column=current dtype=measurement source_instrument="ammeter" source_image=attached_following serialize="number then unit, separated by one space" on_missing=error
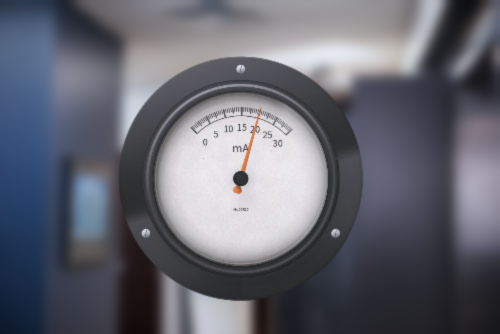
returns 20 mA
